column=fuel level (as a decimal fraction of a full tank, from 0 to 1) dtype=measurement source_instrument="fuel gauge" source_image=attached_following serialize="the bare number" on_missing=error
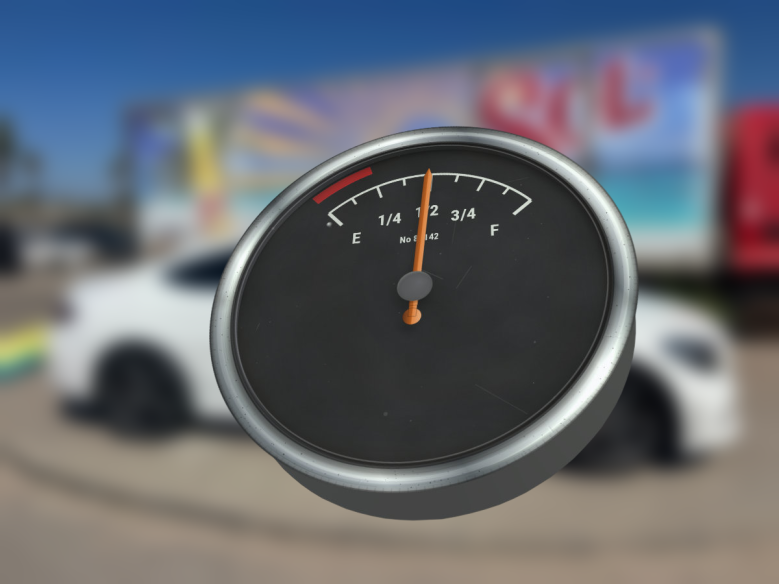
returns 0.5
